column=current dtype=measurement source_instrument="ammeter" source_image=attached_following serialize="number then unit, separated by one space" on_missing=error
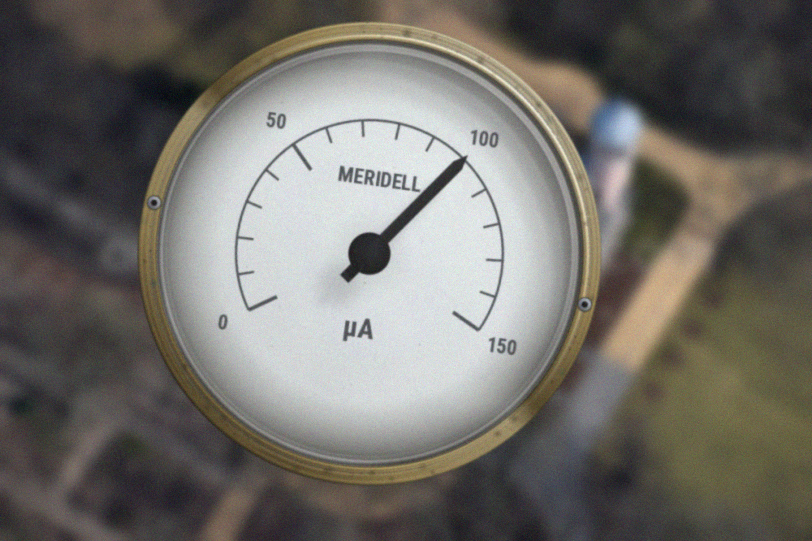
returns 100 µA
